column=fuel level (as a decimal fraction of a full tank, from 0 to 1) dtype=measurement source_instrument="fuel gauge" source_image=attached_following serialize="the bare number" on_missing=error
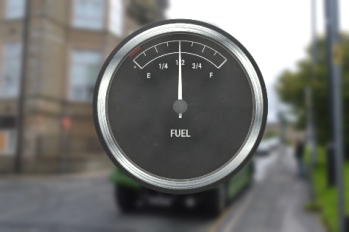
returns 0.5
